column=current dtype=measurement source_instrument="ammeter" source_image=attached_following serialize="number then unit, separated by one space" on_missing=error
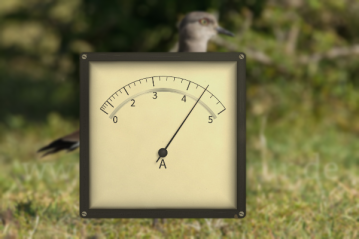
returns 4.4 A
